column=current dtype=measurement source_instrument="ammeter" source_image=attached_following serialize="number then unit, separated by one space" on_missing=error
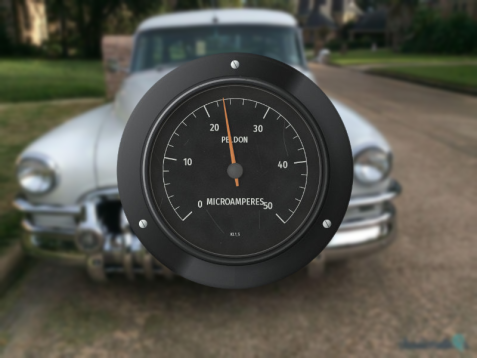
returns 23 µA
